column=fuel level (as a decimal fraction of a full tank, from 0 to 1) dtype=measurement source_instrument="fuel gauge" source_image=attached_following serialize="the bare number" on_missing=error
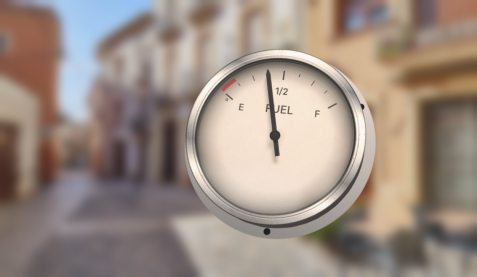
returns 0.375
